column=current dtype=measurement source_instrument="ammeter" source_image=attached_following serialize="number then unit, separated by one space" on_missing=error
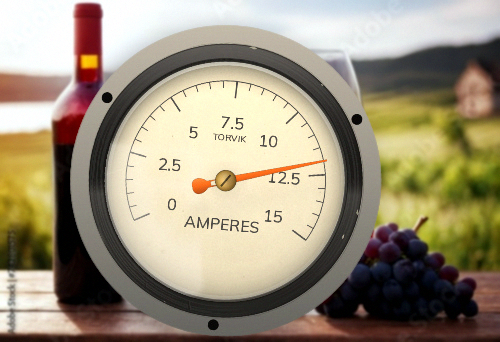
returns 12 A
